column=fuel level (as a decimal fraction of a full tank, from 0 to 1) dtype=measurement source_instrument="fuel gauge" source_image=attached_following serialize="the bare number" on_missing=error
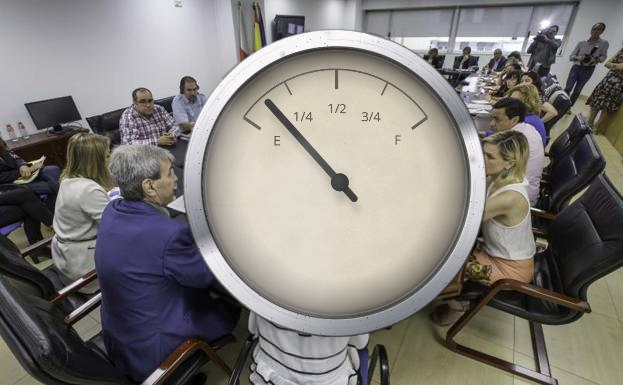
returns 0.125
